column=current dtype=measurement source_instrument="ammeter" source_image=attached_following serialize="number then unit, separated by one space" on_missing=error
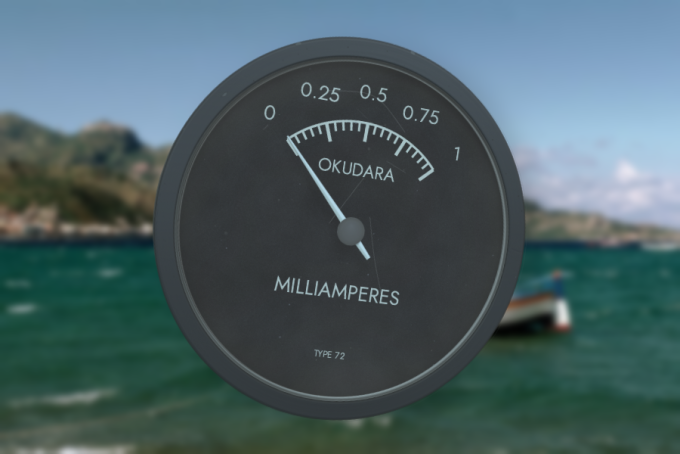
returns 0 mA
